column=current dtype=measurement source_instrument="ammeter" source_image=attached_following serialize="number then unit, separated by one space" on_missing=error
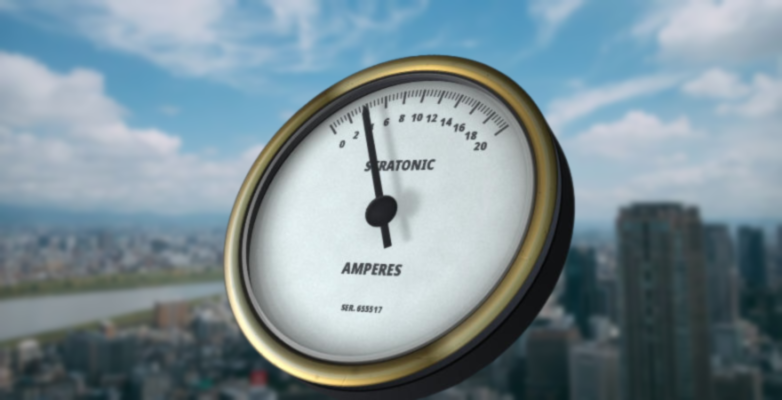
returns 4 A
